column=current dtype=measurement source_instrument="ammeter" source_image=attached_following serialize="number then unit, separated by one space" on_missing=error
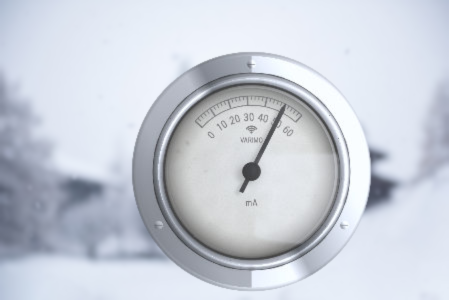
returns 50 mA
